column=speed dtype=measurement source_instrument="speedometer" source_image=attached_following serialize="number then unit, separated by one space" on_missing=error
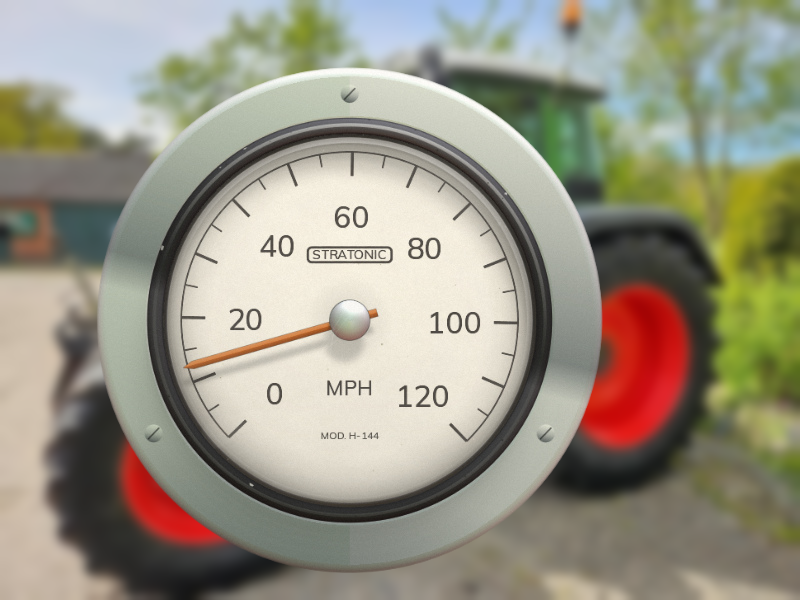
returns 12.5 mph
